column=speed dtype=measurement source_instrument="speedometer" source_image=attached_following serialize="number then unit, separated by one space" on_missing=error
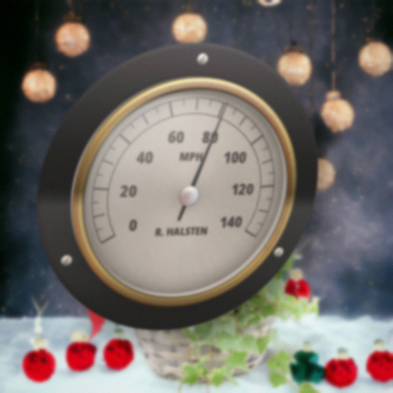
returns 80 mph
